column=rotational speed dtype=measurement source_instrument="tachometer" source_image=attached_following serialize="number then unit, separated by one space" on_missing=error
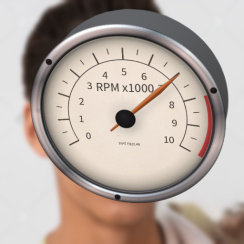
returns 7000 rpm
